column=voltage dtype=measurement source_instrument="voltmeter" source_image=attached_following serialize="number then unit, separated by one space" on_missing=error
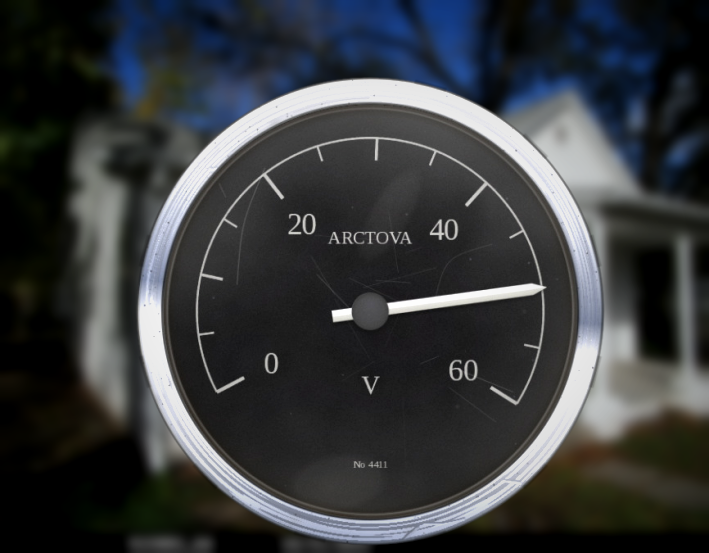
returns 50 V
